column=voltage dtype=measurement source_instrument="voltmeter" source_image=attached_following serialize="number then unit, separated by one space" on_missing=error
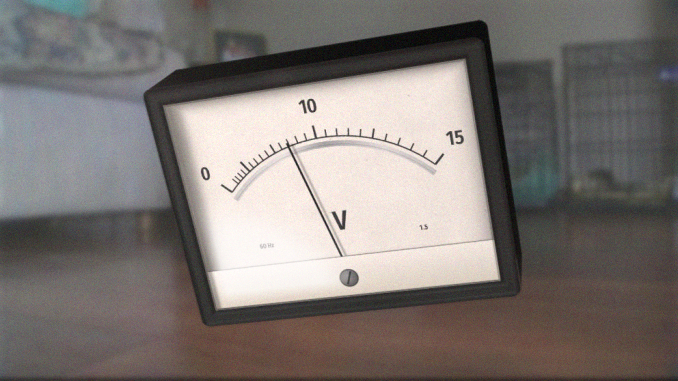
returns 8.5 V
